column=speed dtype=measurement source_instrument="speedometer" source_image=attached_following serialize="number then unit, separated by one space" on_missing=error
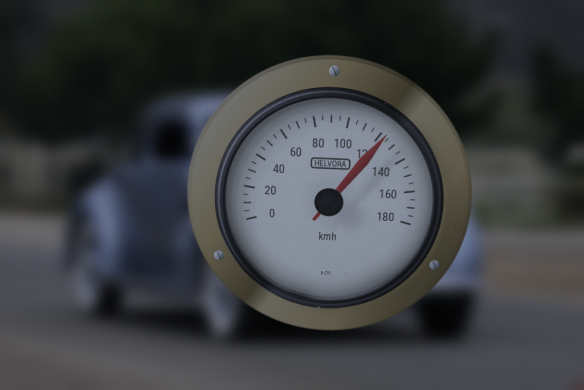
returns 122.5 km/h
